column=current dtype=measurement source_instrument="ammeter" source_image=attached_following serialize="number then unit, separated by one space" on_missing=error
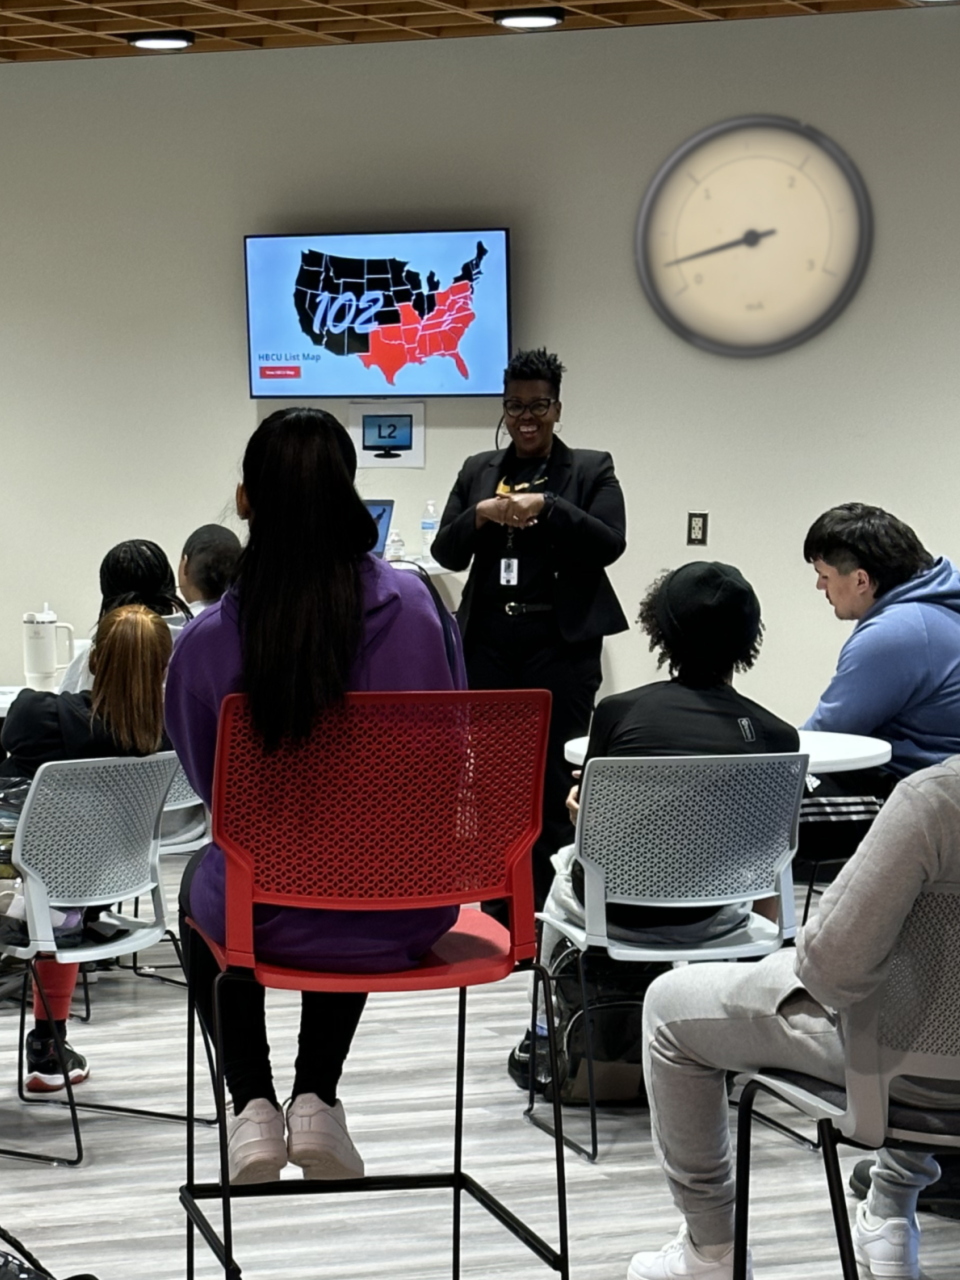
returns 0.25 mA
